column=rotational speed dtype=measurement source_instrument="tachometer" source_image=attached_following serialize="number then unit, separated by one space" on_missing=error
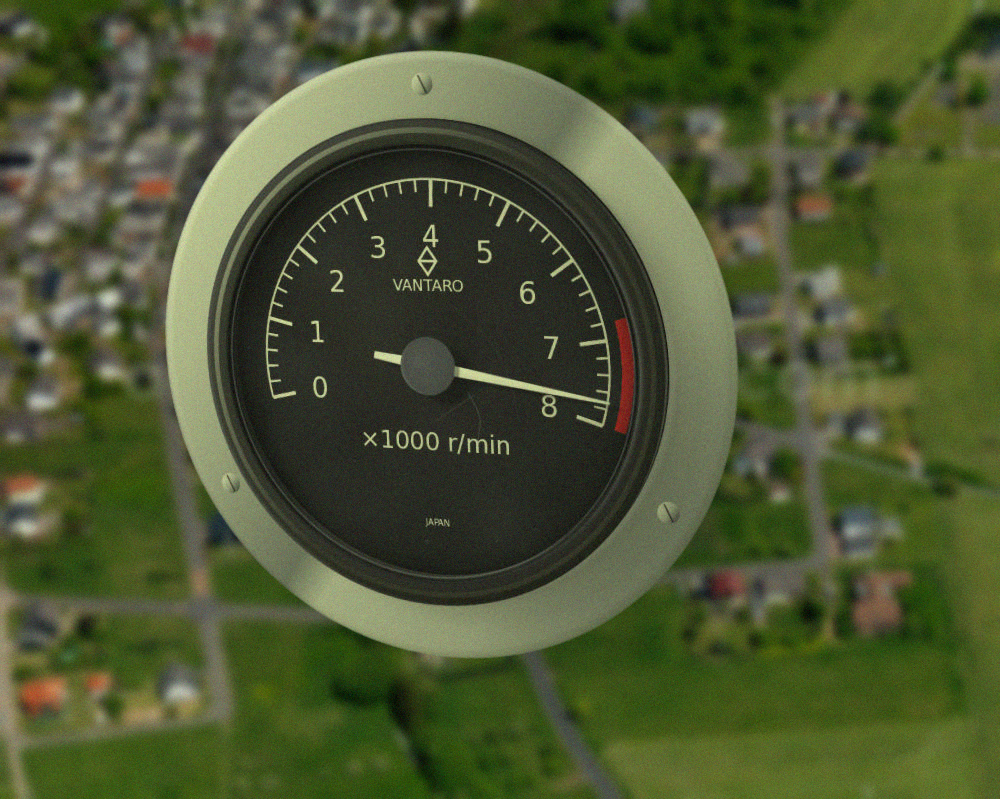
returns 7700 rpm
